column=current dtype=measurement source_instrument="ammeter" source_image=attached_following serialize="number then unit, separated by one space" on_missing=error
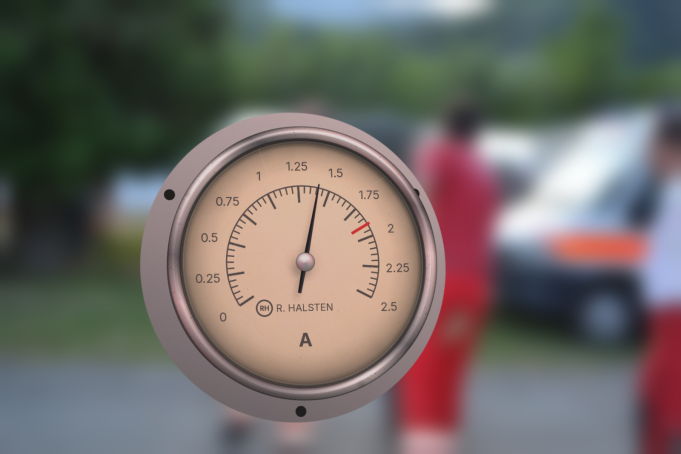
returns 1.4 A
